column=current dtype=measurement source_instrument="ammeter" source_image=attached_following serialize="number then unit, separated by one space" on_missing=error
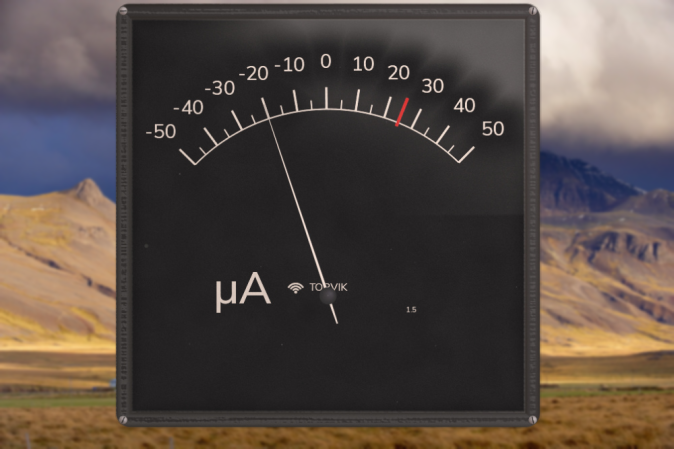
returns -20 µA
